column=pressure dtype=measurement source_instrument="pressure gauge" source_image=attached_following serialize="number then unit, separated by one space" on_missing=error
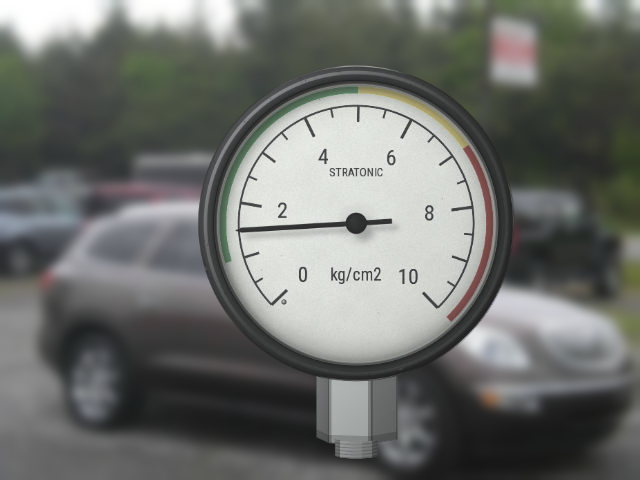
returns 1.5 kg/cm²
